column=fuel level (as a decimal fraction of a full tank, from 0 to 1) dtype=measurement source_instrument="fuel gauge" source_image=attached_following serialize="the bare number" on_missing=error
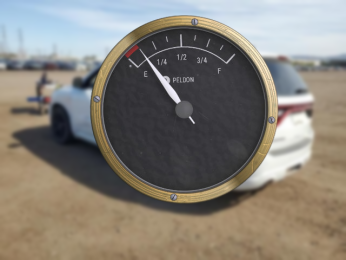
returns 0.125
